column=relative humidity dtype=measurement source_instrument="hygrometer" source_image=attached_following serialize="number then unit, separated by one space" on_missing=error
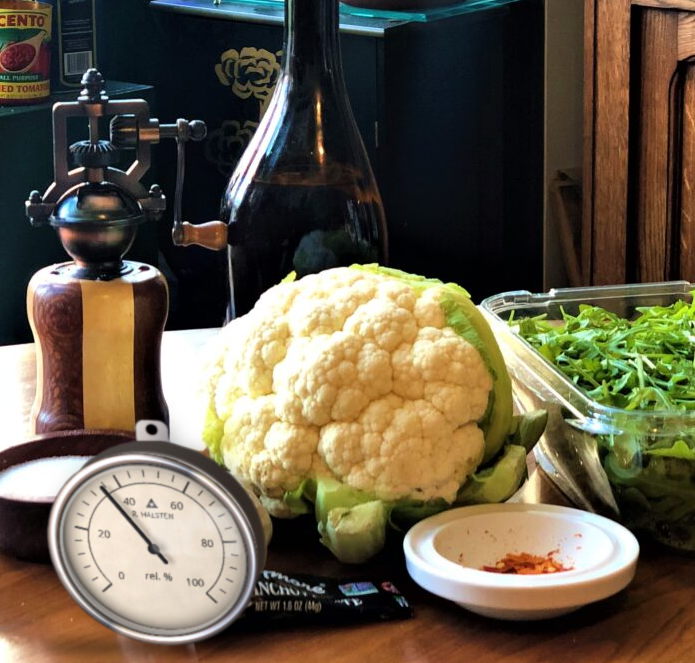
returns 36 %
